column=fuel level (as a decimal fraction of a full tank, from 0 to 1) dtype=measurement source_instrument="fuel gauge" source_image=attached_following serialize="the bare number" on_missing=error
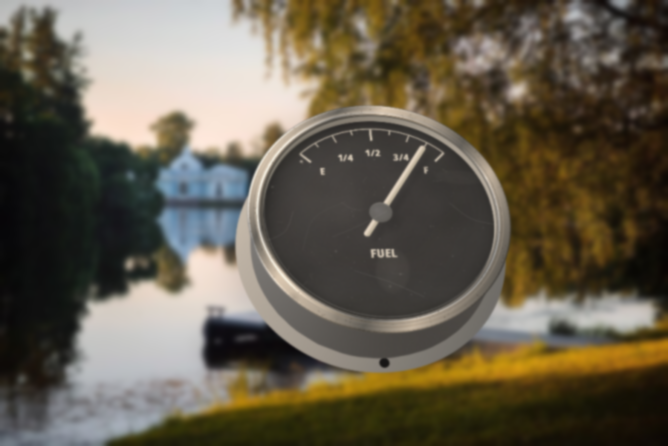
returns 0.875
